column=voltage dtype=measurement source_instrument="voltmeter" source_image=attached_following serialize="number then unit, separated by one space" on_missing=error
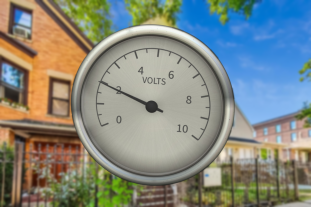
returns 2 V
